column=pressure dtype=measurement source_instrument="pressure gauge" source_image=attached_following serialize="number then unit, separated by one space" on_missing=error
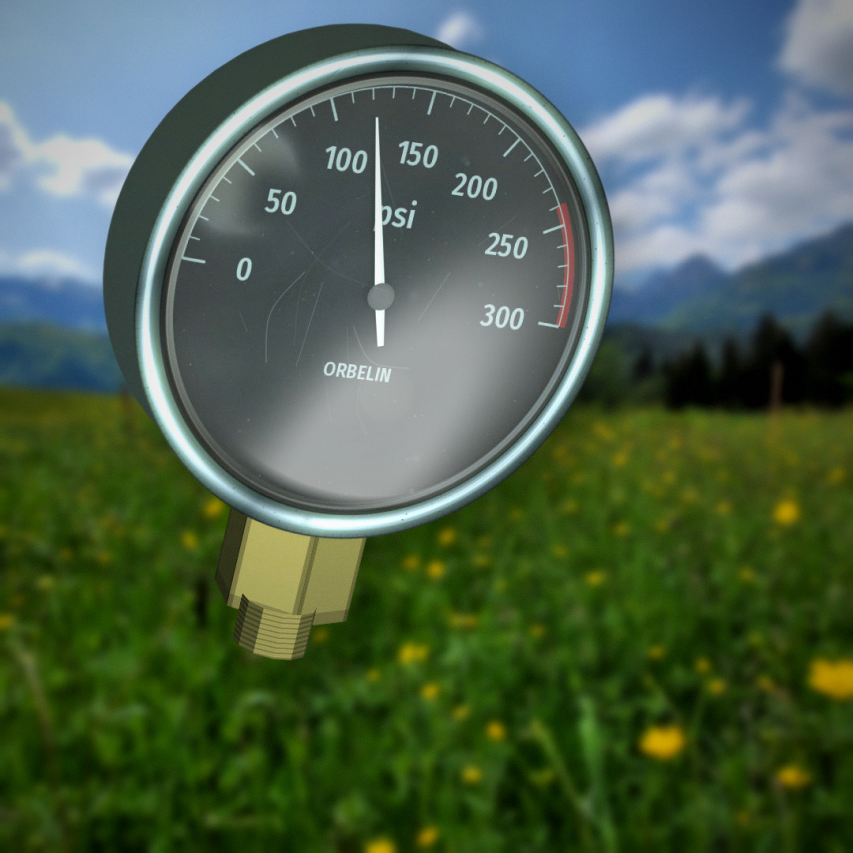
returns 120 psi
